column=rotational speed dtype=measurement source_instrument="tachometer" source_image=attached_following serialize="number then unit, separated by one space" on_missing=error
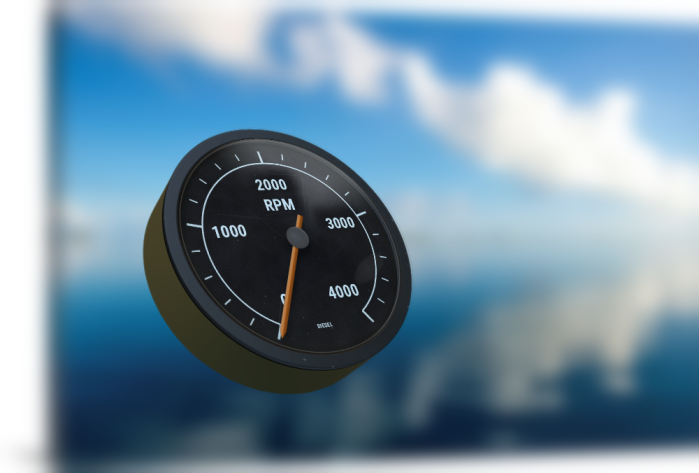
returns 0 rpm
